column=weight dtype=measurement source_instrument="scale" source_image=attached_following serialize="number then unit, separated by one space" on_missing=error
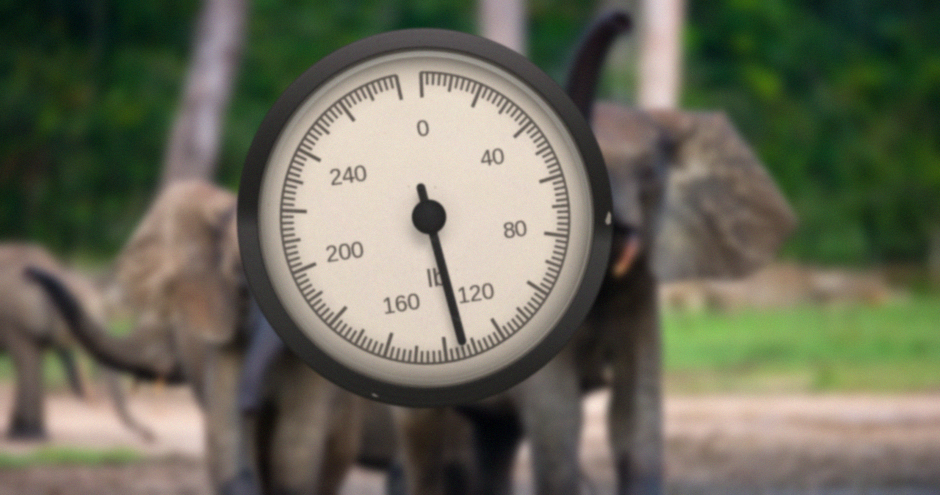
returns 134 lb
